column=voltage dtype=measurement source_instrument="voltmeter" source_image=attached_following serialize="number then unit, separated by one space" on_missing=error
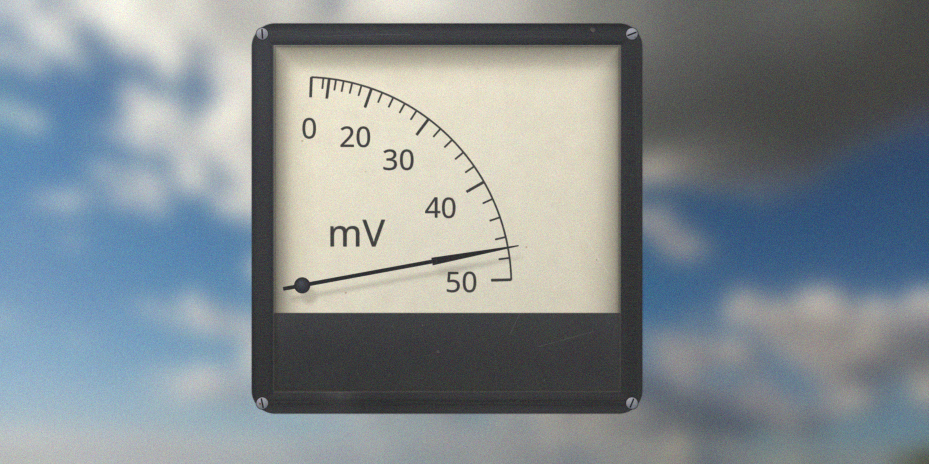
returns 47 mV
